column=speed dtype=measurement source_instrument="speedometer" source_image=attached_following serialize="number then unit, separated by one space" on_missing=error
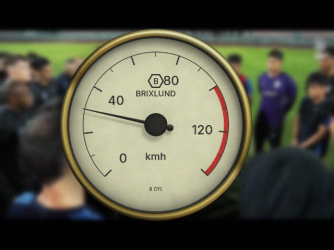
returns 30 km/h
